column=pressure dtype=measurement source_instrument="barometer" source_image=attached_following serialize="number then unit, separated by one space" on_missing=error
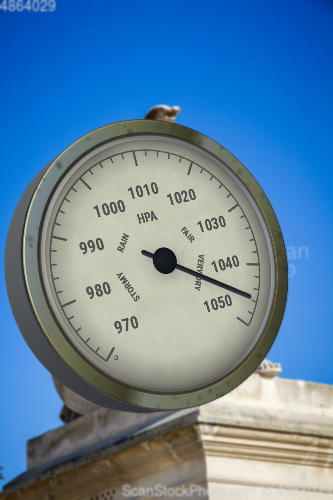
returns 1046 hPa
